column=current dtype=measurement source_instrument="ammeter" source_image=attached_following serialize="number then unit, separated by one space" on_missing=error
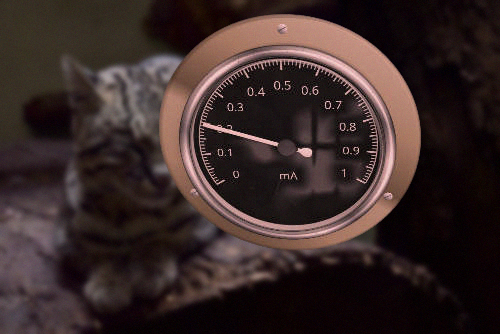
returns 0.2 mA
